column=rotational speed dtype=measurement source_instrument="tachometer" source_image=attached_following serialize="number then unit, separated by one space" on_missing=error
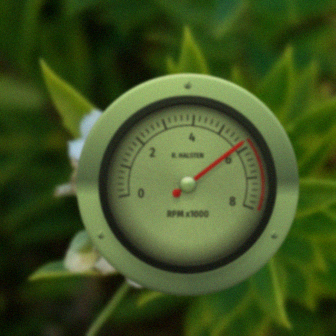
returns 5800 rpm
